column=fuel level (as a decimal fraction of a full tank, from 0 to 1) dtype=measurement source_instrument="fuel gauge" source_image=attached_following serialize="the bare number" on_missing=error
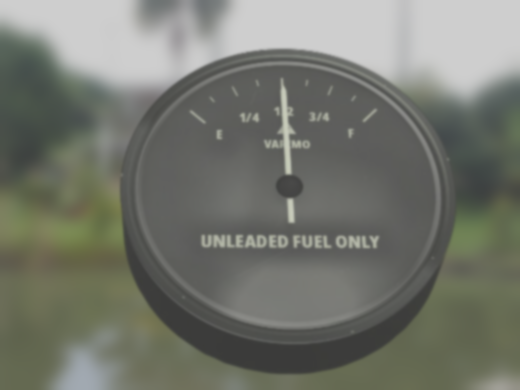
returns 0.5
